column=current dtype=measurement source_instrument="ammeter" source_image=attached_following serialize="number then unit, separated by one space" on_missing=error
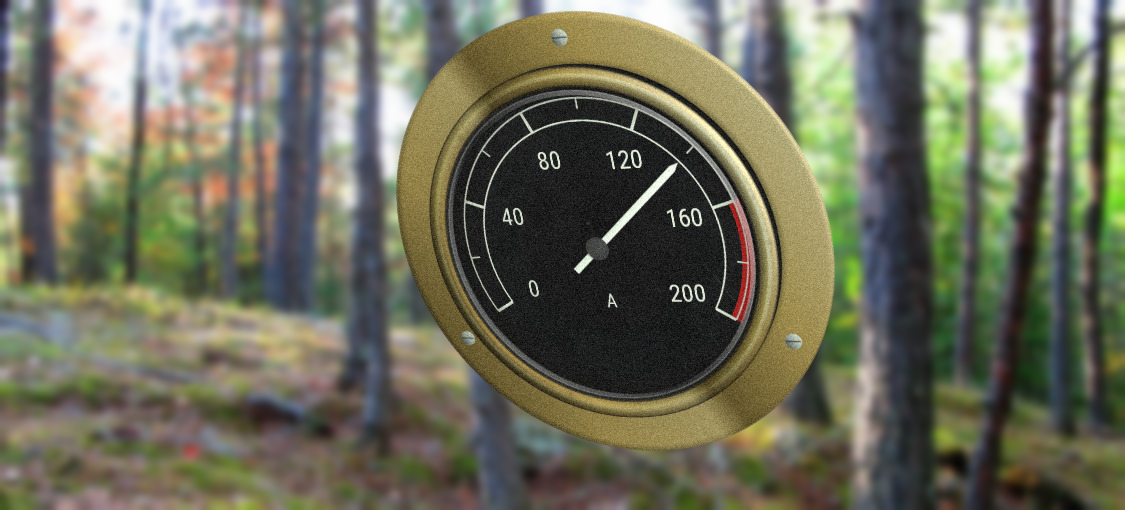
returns 140 A
